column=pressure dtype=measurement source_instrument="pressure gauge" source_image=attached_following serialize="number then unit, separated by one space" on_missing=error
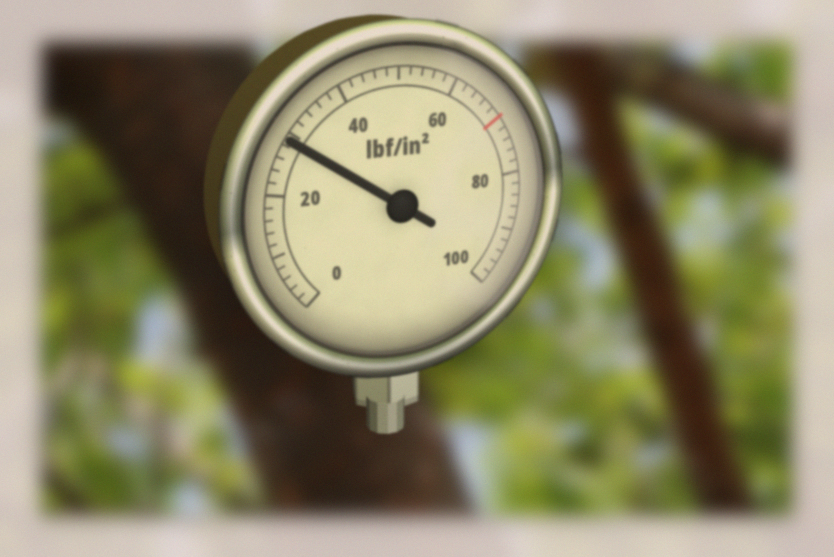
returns 29 psi
